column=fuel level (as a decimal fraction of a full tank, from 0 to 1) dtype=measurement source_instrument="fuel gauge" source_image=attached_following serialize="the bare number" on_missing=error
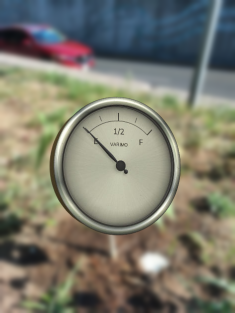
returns 0
